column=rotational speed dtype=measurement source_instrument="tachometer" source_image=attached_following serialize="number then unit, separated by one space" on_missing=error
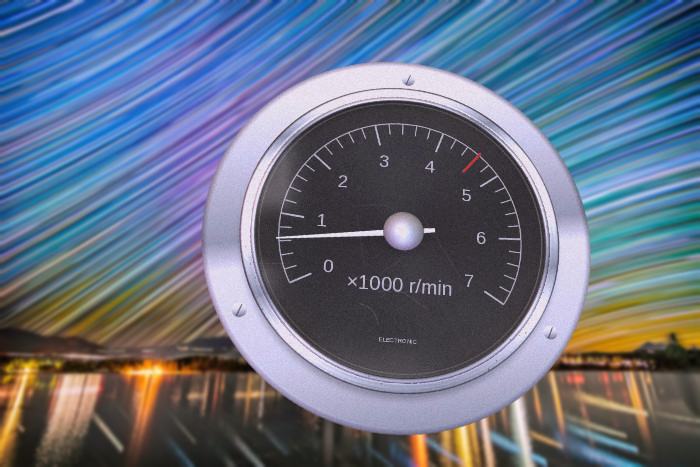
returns 600 rpm
